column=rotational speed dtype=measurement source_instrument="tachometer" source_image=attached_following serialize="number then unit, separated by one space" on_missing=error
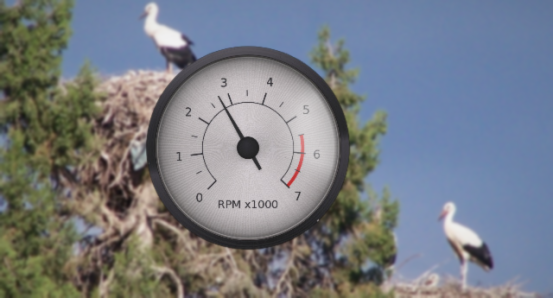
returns 2750 rpm
